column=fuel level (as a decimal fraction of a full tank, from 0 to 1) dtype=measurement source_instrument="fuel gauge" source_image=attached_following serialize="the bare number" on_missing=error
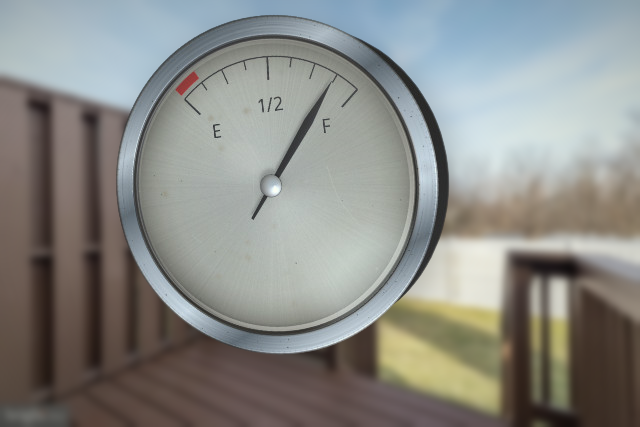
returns 0.875
